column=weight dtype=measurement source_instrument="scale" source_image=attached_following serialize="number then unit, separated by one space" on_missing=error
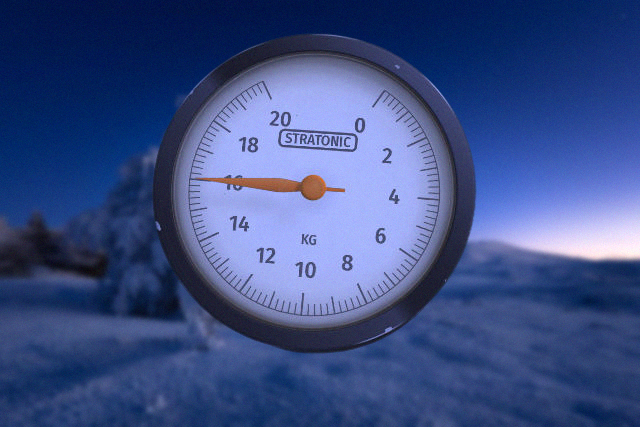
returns 16 kg
